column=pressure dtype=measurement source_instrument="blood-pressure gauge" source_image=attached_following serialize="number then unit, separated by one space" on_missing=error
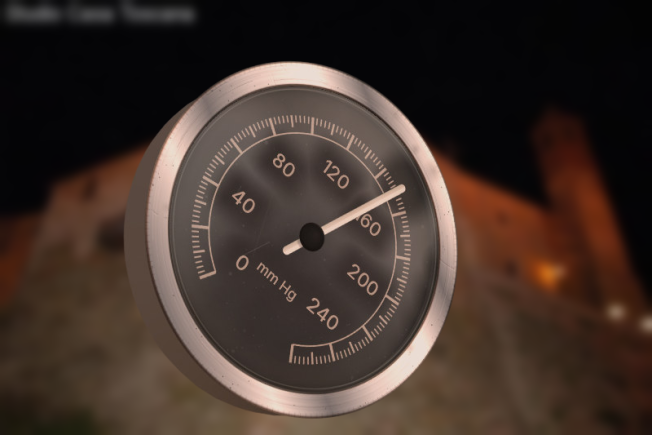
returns 150 mmHg
